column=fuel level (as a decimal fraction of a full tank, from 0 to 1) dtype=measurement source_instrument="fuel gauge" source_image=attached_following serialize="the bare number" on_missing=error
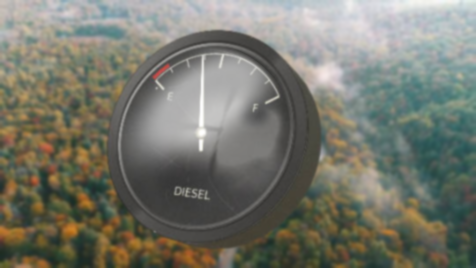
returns 0.375
